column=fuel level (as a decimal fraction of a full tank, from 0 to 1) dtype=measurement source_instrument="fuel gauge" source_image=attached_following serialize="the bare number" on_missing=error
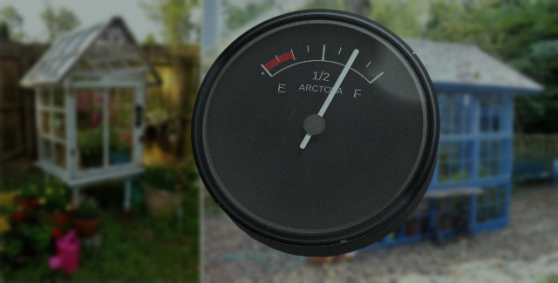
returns 0.75
